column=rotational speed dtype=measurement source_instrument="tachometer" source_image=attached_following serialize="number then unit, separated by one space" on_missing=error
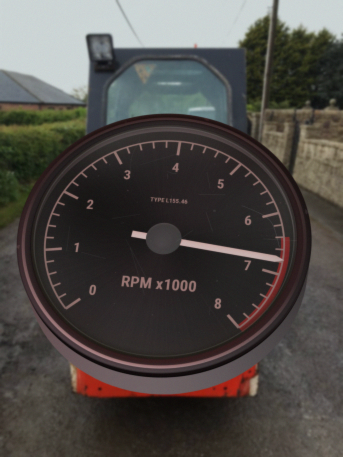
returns 6800 rpm
